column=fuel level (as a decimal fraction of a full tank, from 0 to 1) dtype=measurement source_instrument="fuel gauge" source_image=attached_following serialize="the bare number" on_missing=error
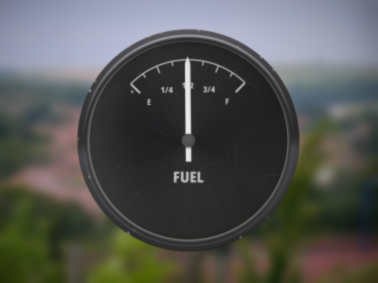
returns 0.5
